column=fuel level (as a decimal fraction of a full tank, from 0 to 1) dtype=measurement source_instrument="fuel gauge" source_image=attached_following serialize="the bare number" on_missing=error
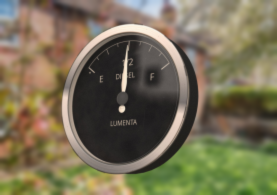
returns 0.5
